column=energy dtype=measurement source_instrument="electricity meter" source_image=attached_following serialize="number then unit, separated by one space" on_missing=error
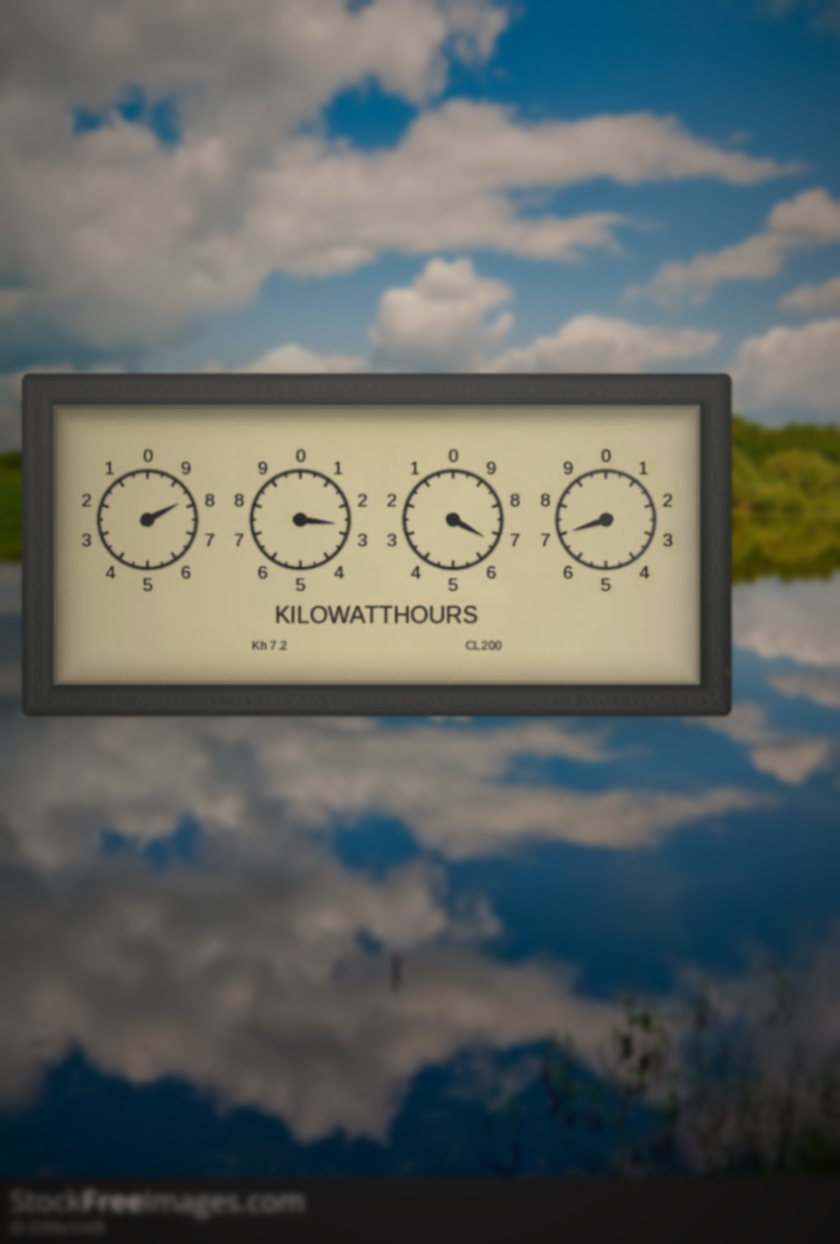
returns 8267 kWh
